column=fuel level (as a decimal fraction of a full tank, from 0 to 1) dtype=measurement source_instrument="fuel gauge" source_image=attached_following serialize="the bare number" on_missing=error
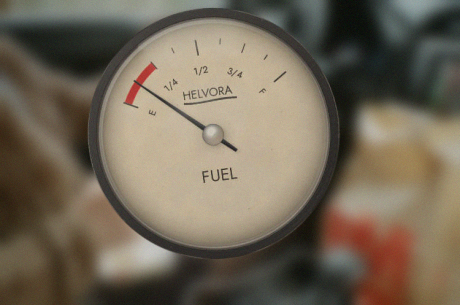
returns 0.125
